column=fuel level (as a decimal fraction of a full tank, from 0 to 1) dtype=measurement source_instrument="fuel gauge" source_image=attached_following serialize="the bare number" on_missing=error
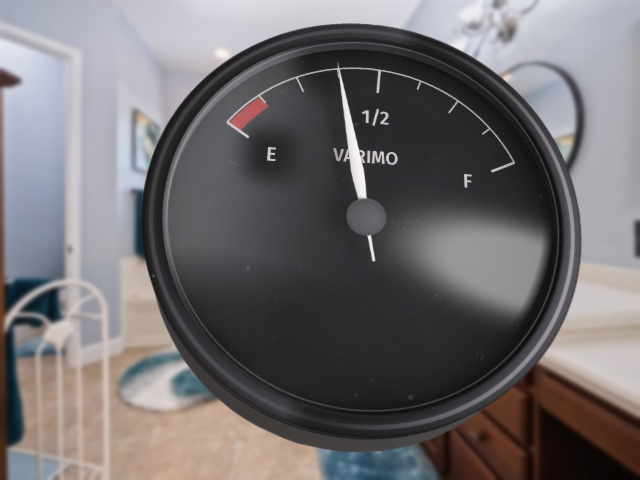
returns 0.375
